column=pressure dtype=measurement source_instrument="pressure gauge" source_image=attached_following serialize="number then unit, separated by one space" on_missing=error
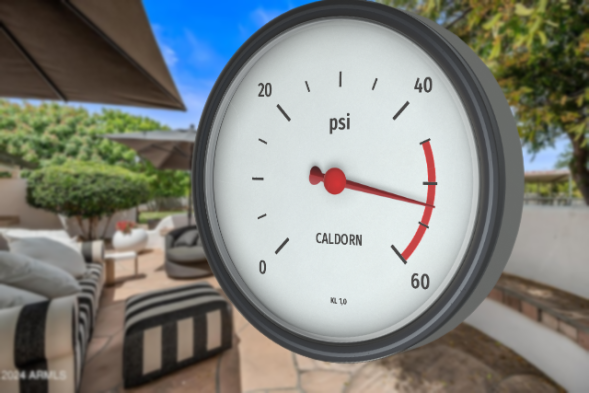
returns 52.5 psi
